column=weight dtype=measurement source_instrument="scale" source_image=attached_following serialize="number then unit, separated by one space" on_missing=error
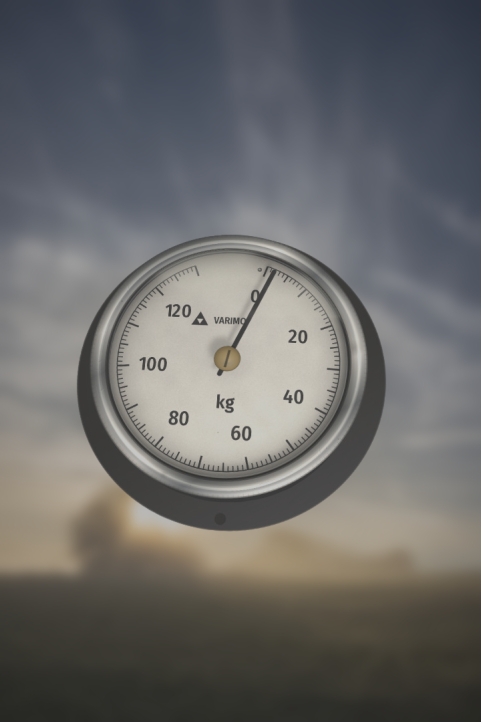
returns 2 kg
